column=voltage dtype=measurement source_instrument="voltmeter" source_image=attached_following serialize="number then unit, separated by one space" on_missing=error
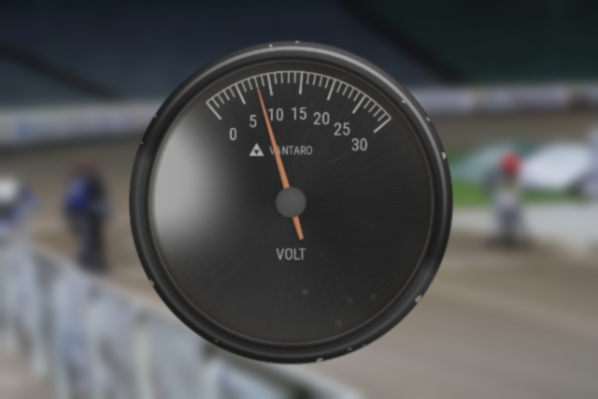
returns 8 V
